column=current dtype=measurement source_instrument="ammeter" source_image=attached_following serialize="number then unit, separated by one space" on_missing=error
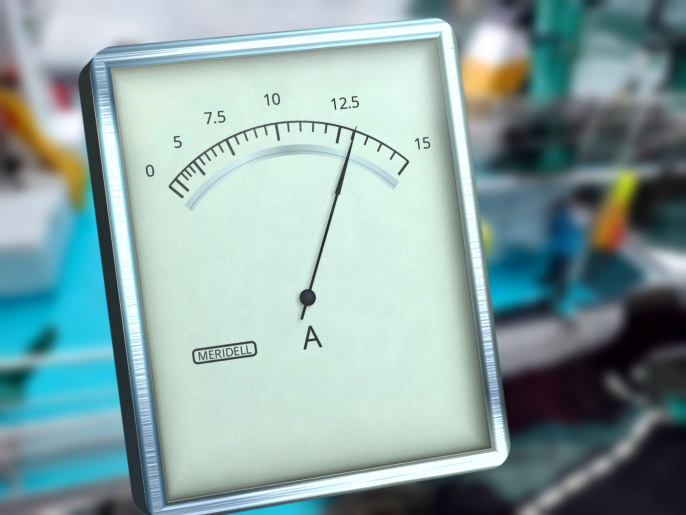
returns 13 A
